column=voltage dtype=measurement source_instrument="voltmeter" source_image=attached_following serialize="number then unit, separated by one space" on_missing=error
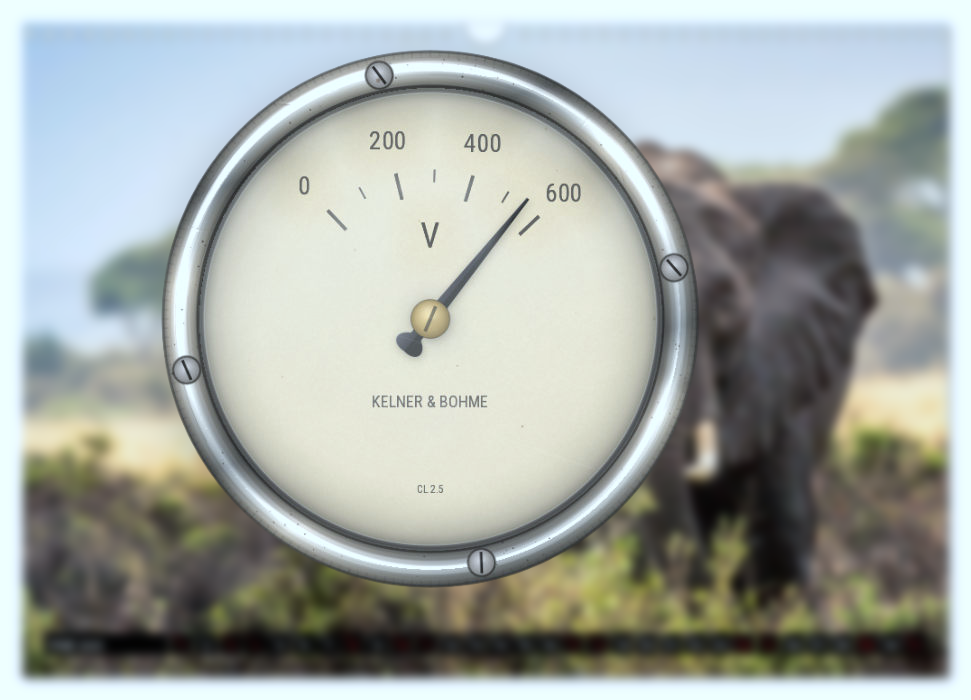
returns 550 V
